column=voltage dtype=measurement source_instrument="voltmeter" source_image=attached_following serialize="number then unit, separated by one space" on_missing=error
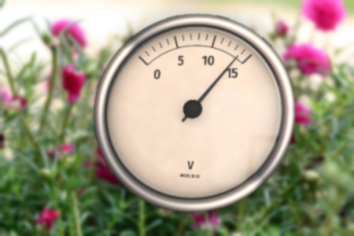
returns 14 V
